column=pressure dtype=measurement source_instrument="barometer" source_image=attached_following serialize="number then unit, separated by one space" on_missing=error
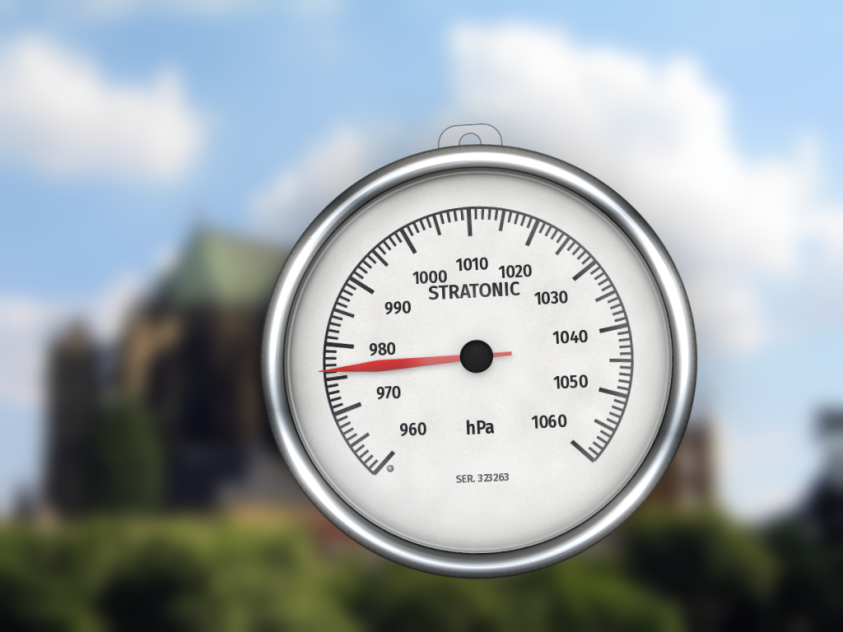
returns 976 hPa
